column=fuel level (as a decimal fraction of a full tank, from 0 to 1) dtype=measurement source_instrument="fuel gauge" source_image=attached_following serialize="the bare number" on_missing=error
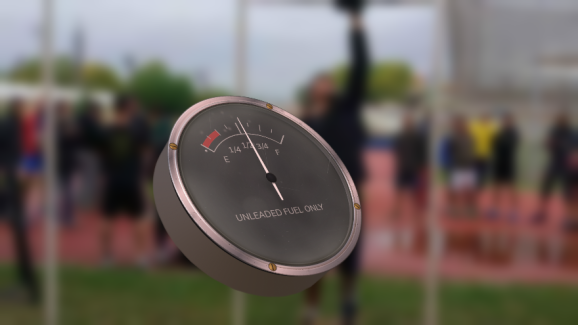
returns 0.5
